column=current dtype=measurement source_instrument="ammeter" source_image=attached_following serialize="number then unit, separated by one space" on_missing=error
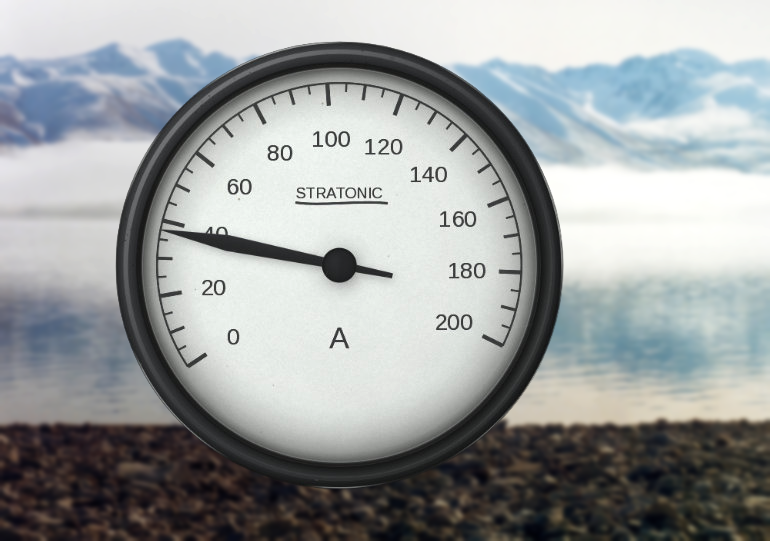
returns 37.5 A
